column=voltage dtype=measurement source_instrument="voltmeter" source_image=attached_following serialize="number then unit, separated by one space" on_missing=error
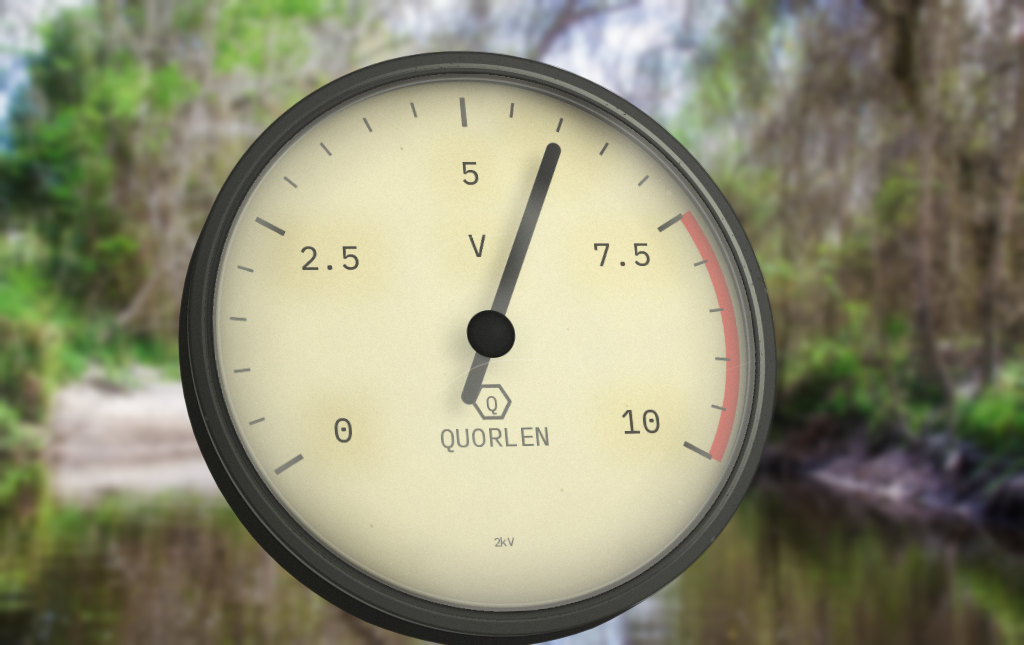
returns 6 V
